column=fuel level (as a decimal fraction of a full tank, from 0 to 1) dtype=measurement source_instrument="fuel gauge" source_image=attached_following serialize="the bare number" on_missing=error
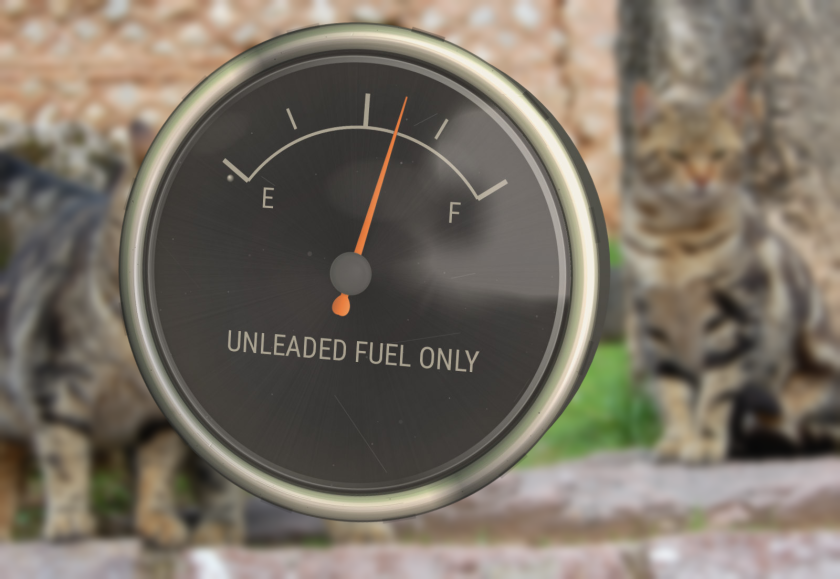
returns 0.625
